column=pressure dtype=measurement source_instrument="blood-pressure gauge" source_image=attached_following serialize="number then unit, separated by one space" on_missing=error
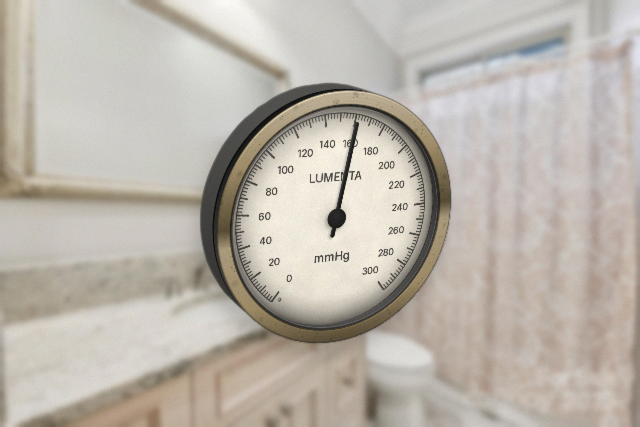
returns 160 mmHg
